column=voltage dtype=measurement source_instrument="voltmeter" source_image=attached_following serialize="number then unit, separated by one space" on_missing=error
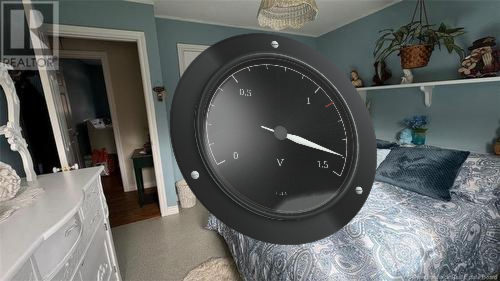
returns 1.4 V
